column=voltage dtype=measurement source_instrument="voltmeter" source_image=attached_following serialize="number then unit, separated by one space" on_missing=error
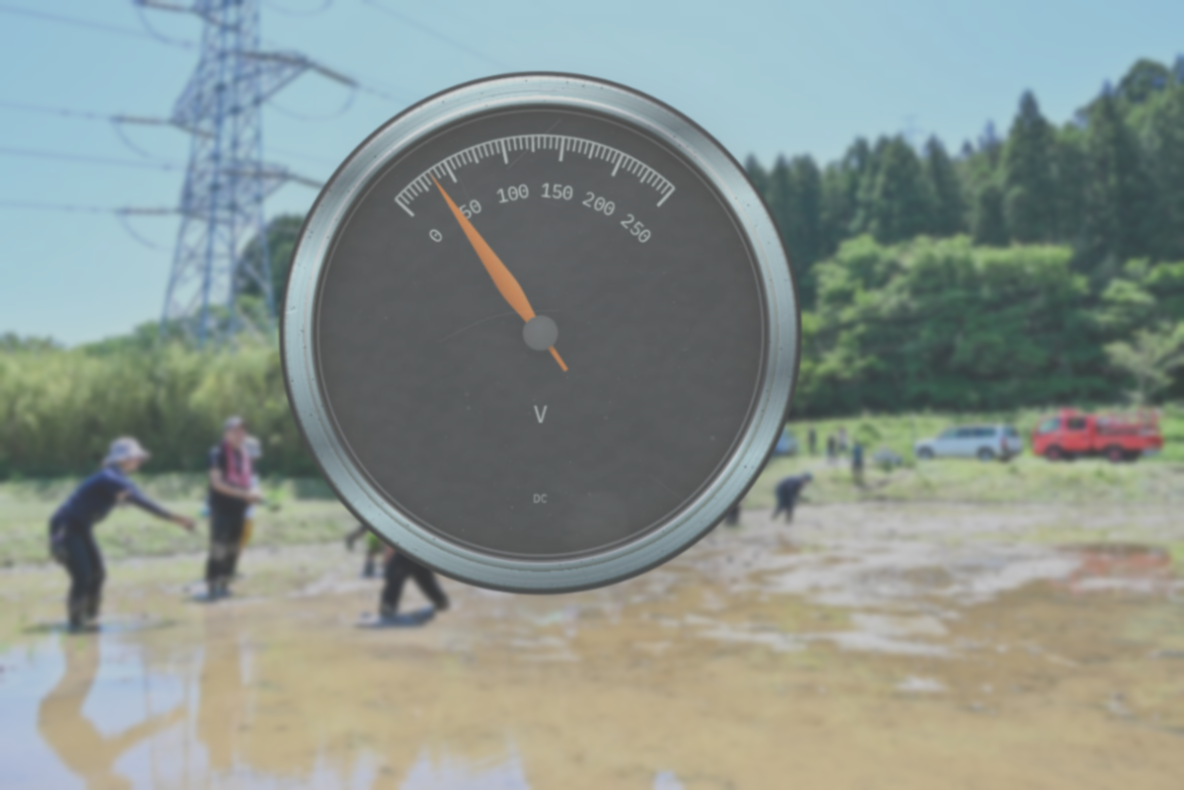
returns 35 V
